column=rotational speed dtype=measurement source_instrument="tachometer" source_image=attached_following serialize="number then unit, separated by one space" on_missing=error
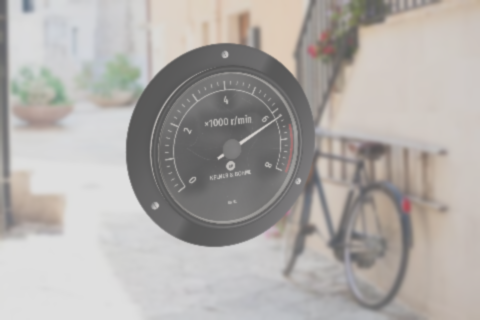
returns 6200 rpm
